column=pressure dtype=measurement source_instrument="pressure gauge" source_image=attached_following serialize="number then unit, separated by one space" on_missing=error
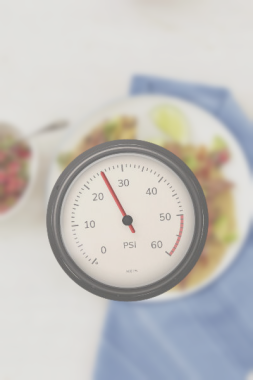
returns 25 psi
